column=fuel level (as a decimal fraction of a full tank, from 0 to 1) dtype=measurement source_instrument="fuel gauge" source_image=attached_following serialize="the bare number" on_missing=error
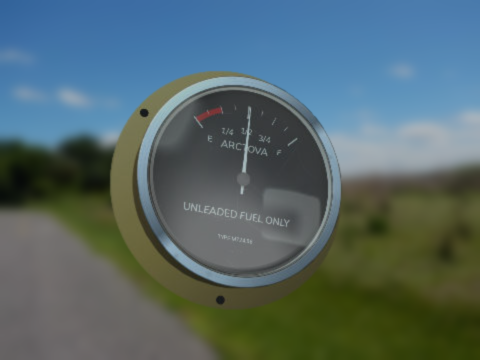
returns 0.5
